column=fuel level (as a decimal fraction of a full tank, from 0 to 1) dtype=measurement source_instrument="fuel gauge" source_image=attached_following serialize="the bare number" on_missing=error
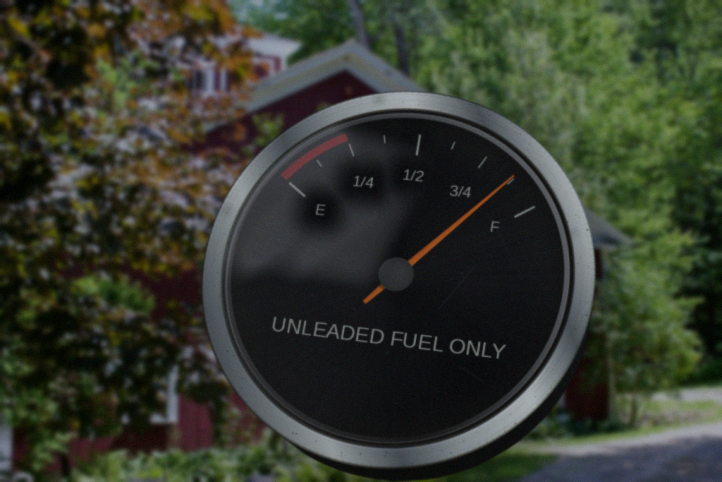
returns 0.875
